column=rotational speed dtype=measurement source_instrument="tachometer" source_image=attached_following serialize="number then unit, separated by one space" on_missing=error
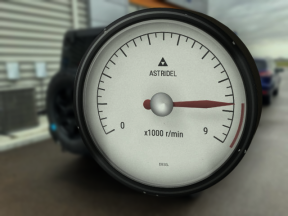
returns 7750 rpm
